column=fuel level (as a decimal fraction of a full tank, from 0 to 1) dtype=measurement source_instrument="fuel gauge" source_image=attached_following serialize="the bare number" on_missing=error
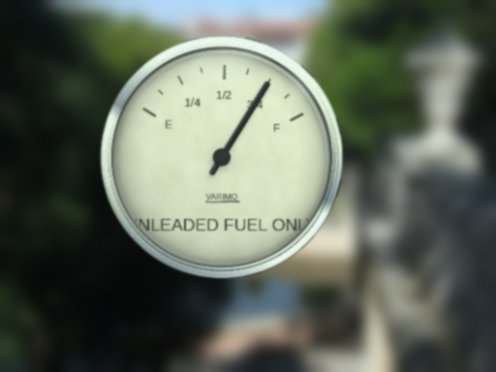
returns 0.75
